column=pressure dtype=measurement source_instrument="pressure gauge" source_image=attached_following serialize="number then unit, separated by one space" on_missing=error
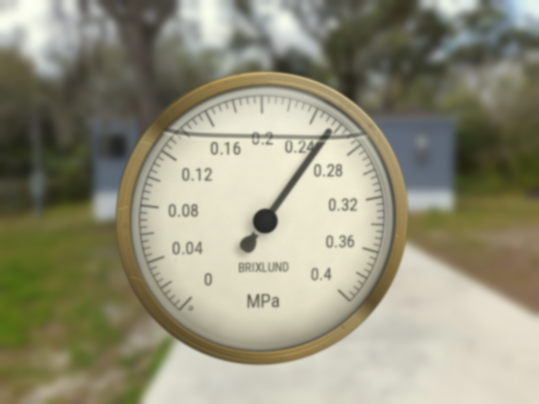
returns 0.255 MPa
